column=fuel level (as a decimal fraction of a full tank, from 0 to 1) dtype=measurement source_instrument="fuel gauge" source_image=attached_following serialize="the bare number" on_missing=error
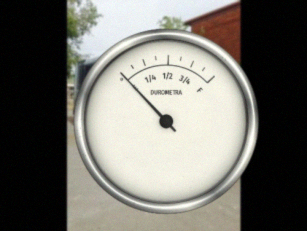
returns 0
